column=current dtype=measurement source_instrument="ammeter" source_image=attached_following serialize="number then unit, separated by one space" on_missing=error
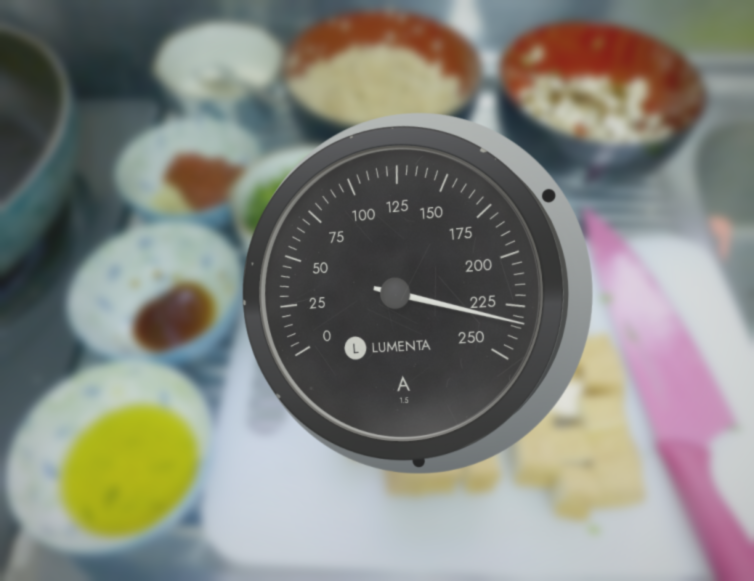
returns 232.5 A
